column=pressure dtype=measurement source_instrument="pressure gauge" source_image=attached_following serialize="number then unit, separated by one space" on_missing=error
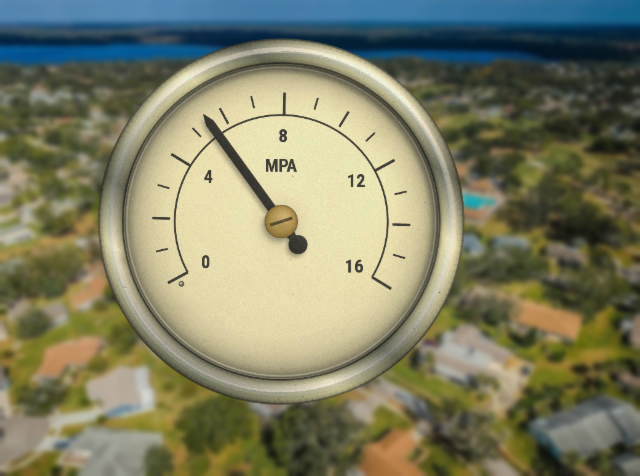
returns 5.5 MPa
